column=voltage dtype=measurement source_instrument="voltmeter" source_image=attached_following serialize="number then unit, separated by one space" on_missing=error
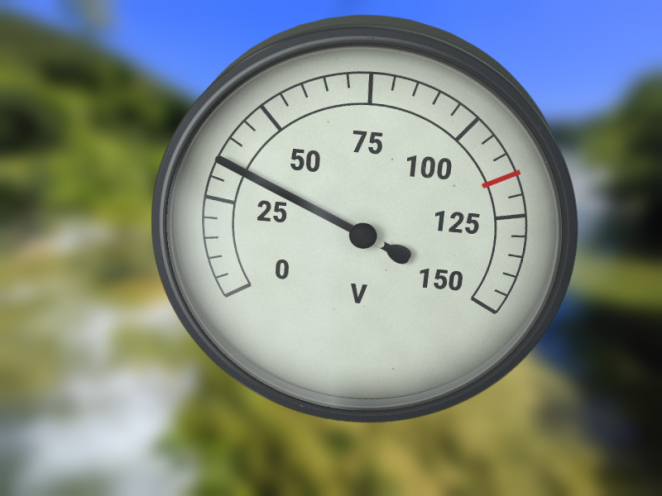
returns 35 V
